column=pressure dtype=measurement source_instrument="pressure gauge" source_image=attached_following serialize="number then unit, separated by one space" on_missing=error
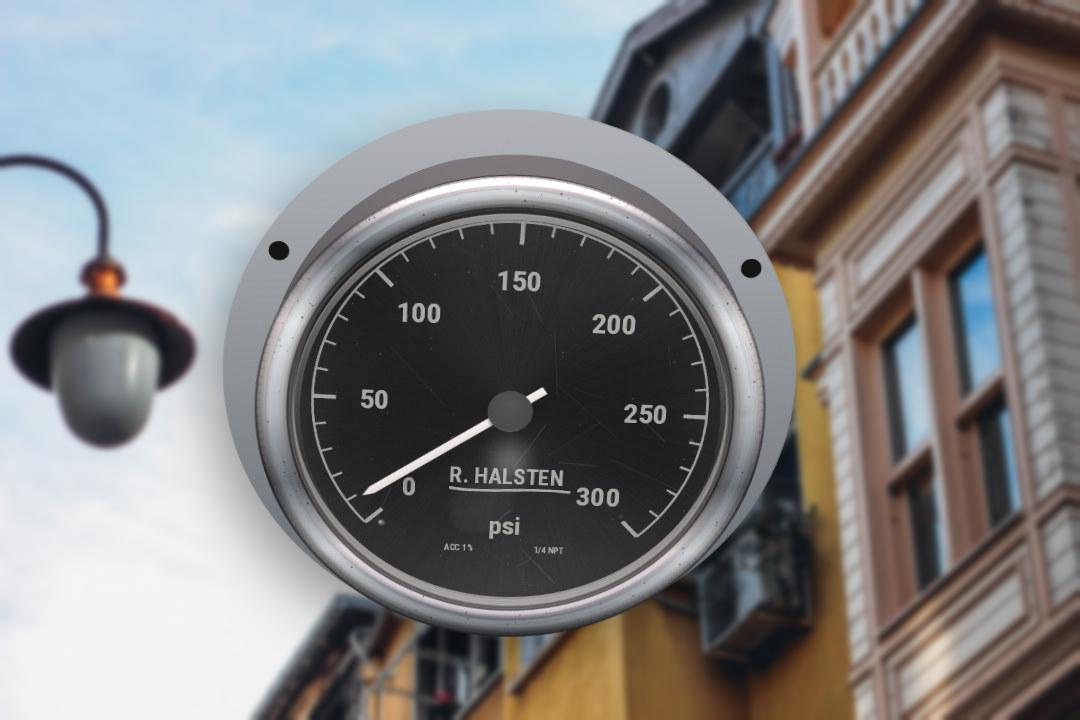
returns 10 psi
